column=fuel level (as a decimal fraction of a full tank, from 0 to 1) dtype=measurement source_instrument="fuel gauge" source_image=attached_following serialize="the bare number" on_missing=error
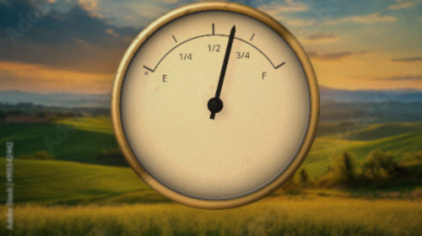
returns 0.625
